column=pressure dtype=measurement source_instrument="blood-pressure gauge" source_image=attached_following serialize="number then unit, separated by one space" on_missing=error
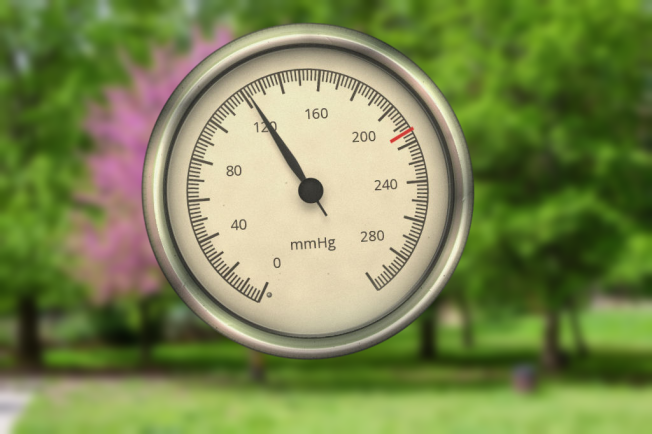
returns 122 mmHg
